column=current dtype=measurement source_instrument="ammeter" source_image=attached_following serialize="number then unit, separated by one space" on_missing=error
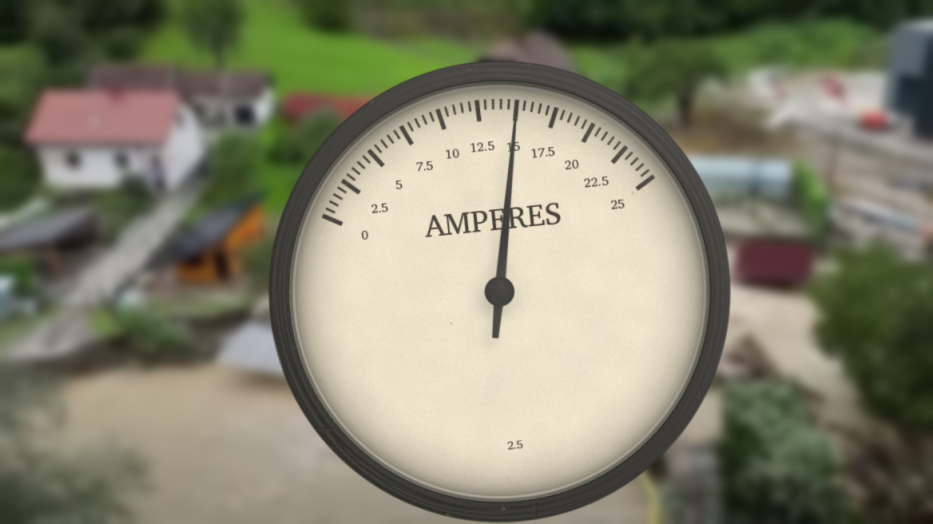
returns 15 A
